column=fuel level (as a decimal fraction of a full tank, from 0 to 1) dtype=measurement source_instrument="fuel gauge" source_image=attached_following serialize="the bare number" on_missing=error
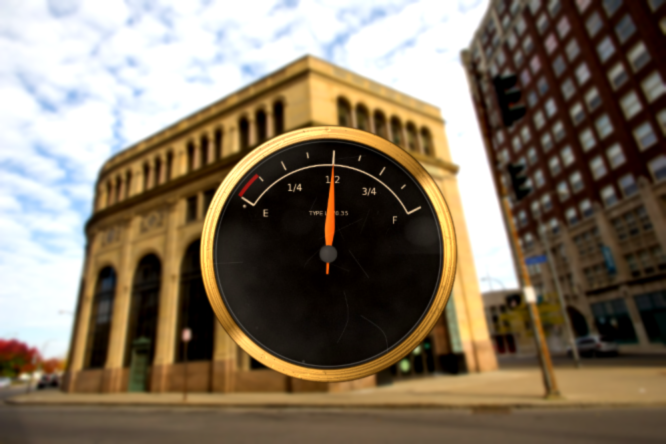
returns 0.5
